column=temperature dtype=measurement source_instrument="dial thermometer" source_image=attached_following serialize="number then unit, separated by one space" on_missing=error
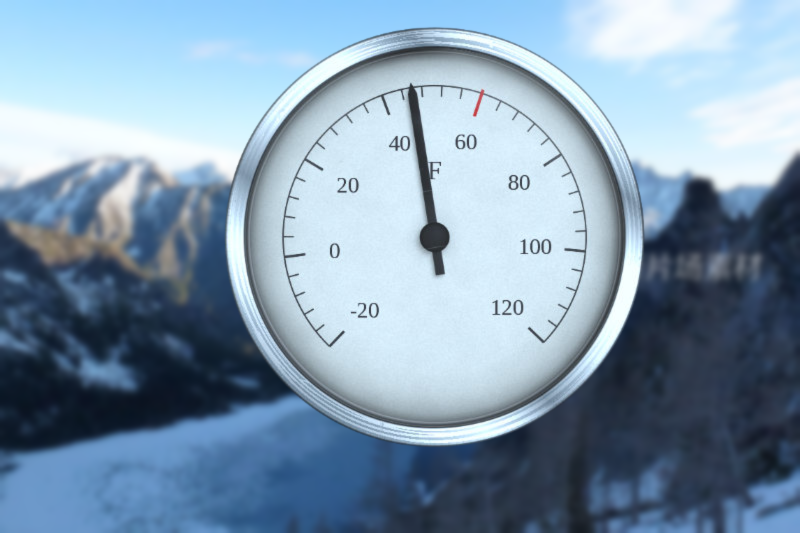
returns 46 °F
